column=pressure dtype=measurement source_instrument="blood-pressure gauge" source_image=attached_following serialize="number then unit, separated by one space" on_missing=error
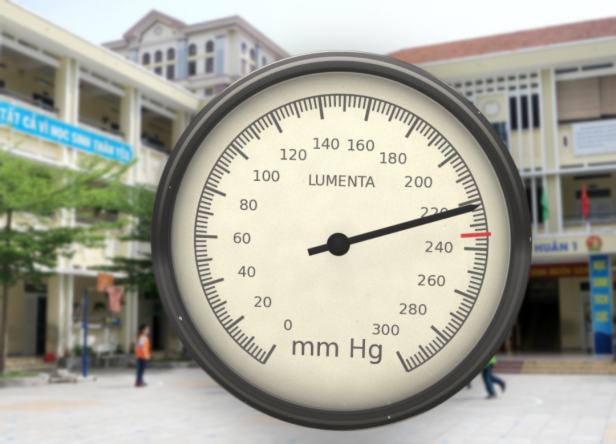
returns 222 mmHg
